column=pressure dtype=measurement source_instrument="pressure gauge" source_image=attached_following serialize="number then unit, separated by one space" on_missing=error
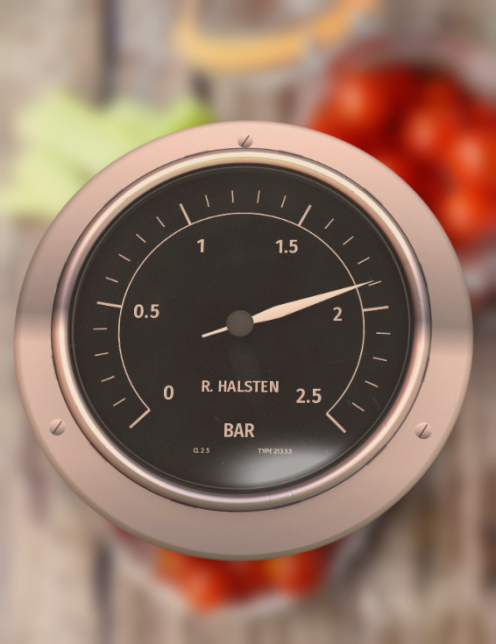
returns 1.9 bar
